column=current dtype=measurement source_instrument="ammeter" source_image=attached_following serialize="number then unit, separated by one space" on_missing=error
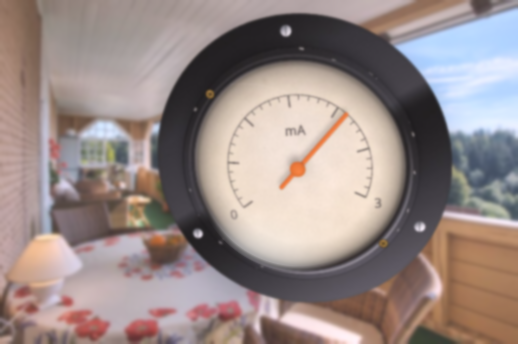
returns 2.1 mA
